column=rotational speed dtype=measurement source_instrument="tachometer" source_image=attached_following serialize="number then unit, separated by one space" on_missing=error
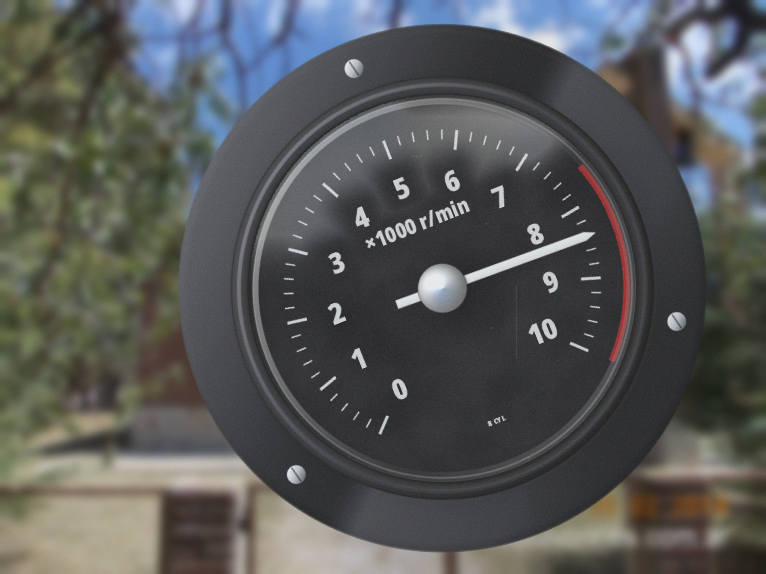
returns 8400 rpm
